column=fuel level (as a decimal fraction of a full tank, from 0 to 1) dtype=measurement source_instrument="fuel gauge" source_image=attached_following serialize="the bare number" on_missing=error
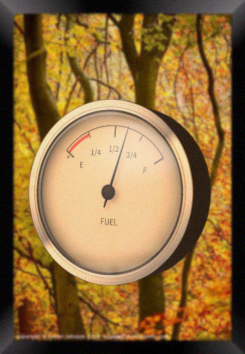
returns 0.625
